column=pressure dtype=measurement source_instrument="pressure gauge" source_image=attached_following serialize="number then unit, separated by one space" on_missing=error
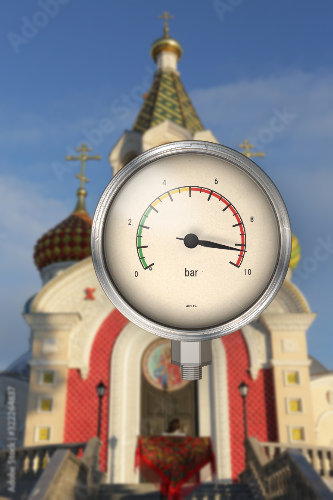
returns 9.25 bar
